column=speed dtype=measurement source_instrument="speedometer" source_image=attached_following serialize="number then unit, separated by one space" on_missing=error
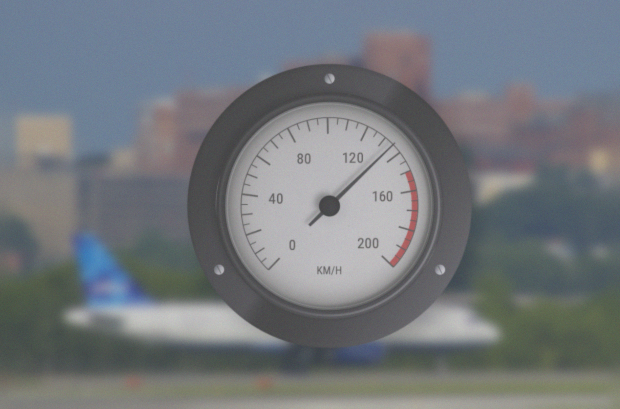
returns 135 km/h
